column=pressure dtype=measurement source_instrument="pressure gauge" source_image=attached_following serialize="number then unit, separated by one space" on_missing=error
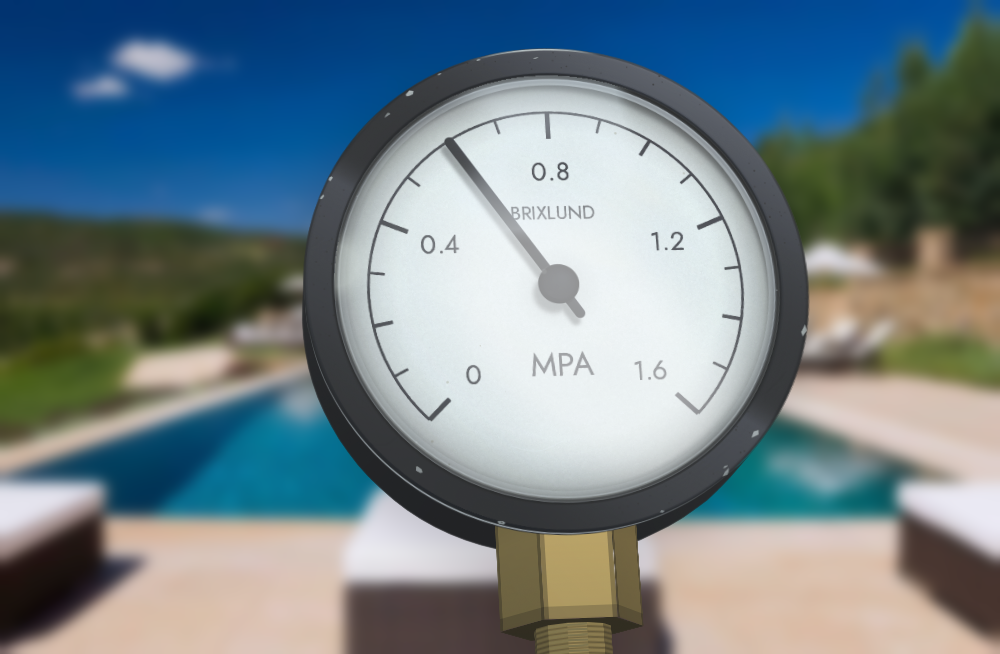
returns 0.6 MPa
